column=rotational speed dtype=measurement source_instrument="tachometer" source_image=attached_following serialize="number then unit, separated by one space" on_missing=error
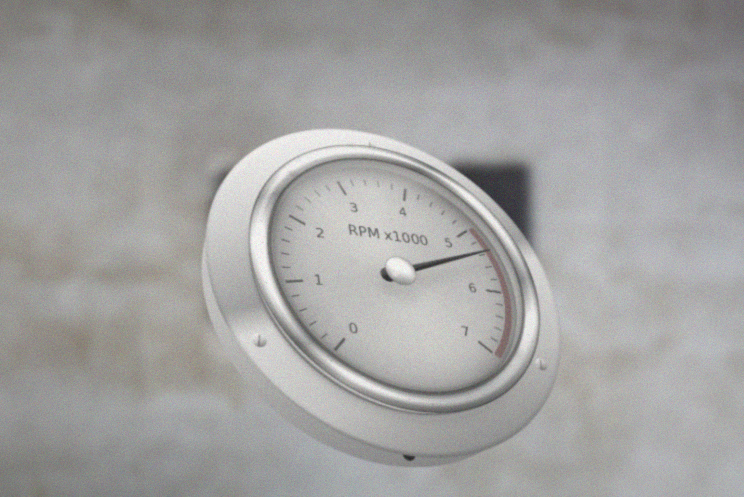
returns 5400 rpm
